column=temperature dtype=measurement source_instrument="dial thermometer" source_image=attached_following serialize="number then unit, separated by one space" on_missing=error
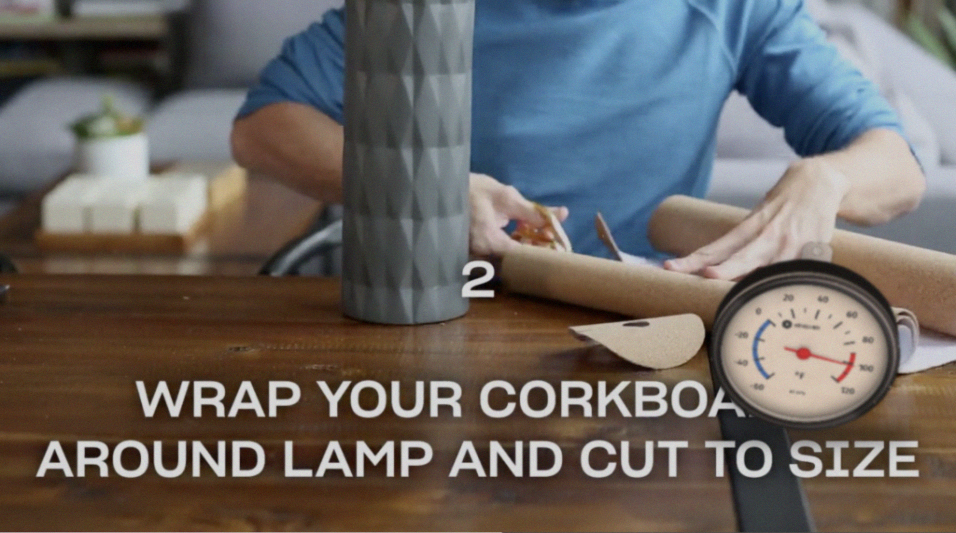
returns 100 °F
